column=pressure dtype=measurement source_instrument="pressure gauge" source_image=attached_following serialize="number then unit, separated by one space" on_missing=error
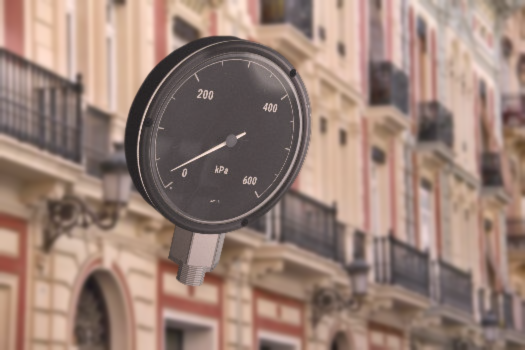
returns 25 kPa
